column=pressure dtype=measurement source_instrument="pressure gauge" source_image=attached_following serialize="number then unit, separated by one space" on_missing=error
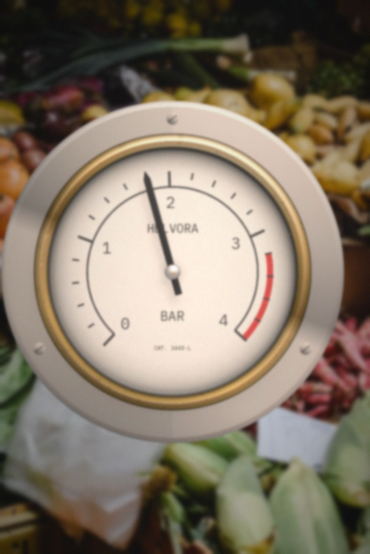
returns 1.8 bar
